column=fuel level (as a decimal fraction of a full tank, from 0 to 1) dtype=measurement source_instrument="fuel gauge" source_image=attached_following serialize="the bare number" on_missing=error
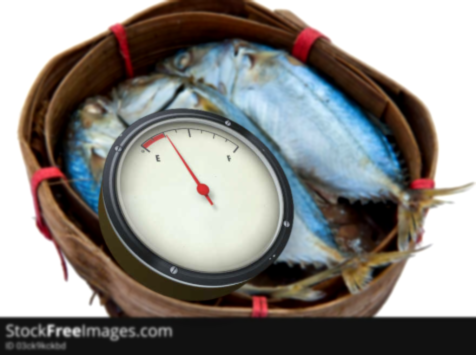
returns 0.25
